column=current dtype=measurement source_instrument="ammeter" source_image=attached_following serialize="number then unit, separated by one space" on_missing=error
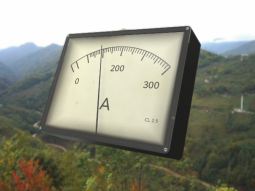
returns 150 A
